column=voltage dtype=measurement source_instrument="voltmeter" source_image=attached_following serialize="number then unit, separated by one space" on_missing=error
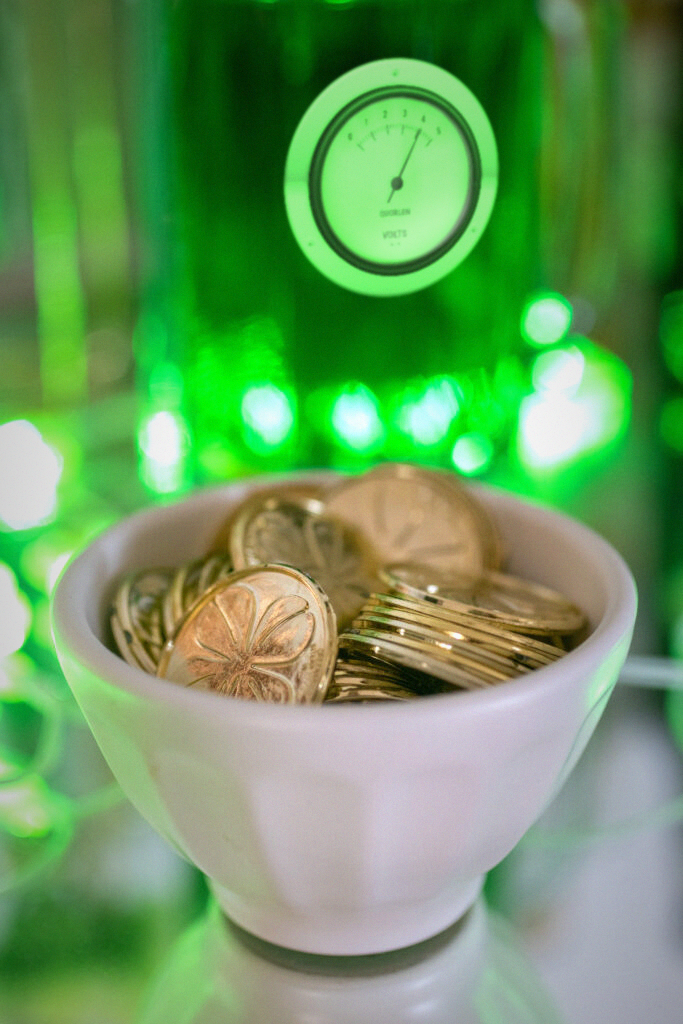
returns 4 V
